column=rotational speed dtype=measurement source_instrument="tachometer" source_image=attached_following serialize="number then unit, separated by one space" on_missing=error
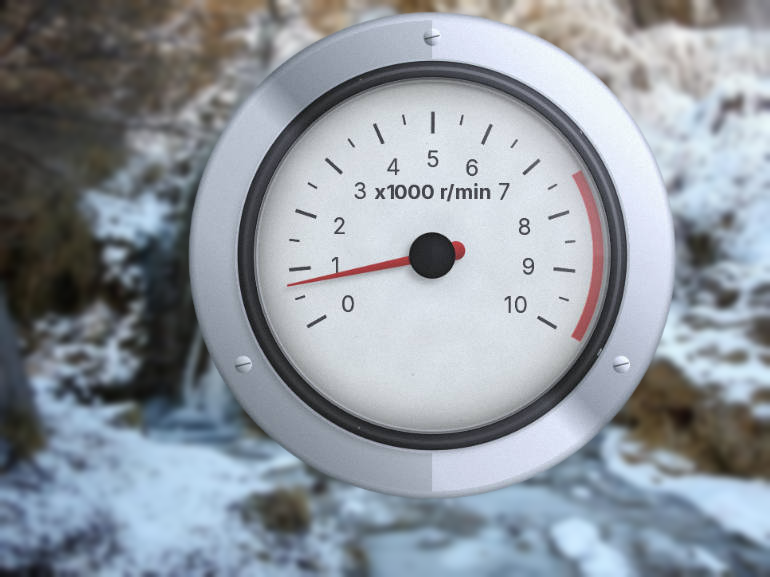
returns 750 rpm
